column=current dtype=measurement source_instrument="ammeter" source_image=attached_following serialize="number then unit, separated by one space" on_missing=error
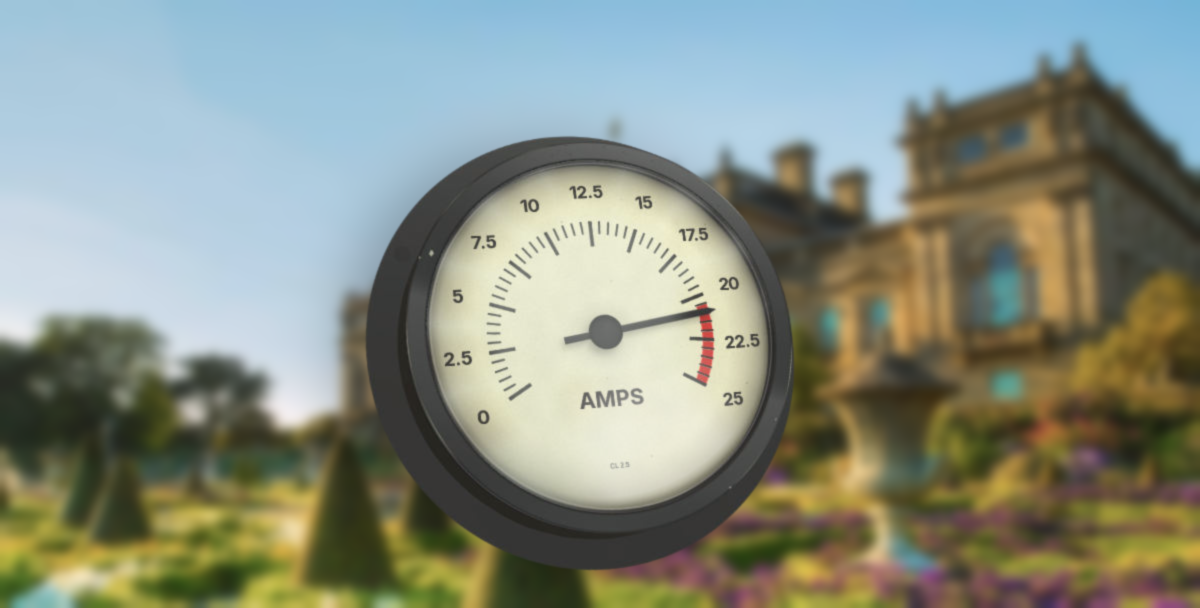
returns 21 A
